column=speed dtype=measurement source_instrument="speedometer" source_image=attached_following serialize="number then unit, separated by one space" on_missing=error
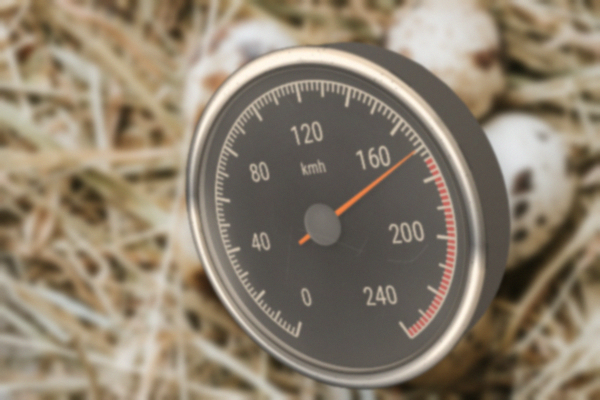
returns 170 km/h
